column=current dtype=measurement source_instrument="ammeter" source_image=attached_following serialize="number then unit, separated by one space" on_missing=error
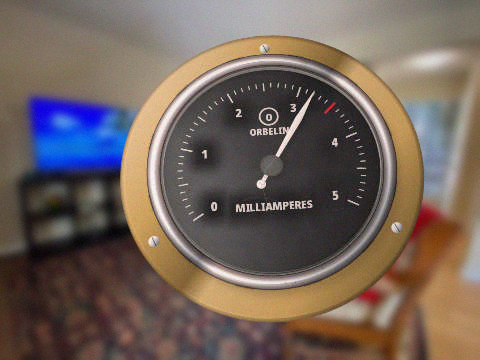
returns 3.2 mA
